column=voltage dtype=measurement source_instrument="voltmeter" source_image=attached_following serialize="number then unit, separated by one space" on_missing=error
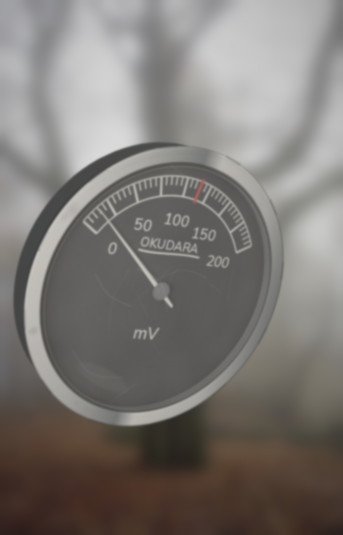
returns 15 mV
